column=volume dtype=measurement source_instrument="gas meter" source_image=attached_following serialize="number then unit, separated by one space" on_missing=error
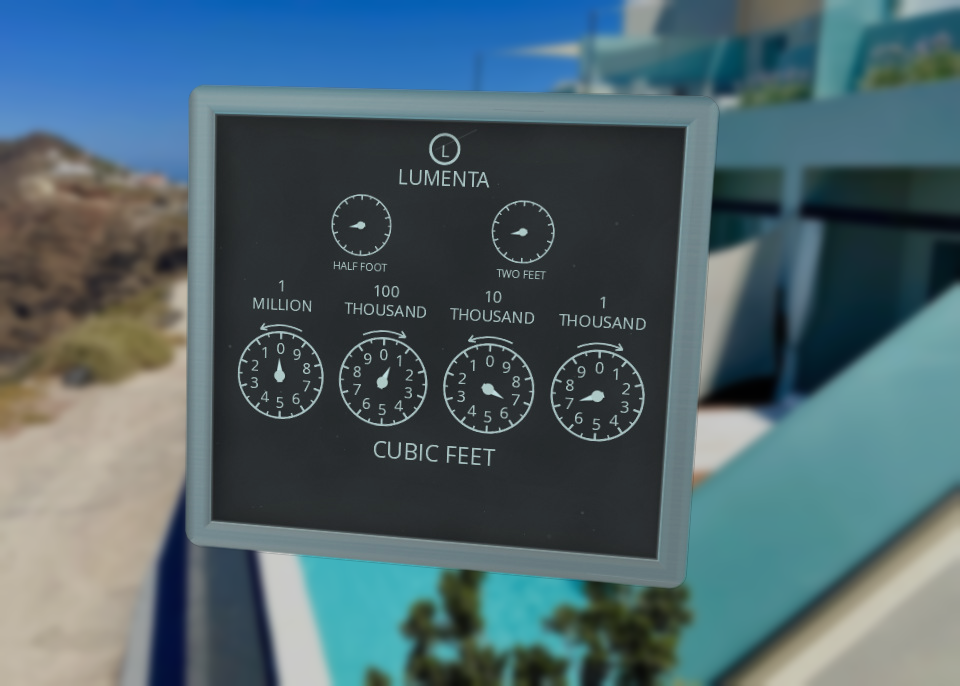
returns 6700 ft³
